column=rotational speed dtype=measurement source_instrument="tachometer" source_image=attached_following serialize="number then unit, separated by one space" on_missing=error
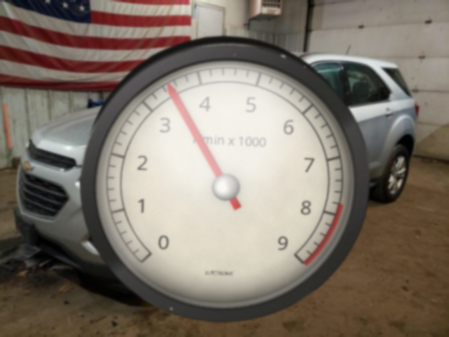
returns 3500 rpm
